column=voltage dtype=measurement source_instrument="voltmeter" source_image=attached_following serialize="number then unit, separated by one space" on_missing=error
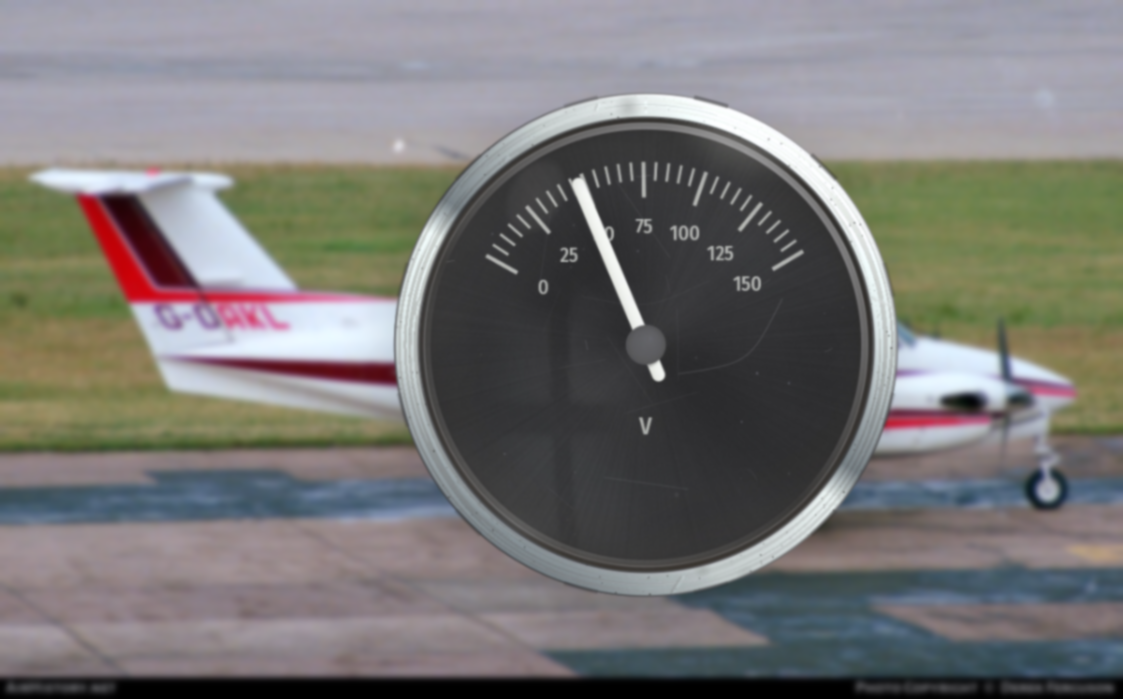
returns 47.5 V
